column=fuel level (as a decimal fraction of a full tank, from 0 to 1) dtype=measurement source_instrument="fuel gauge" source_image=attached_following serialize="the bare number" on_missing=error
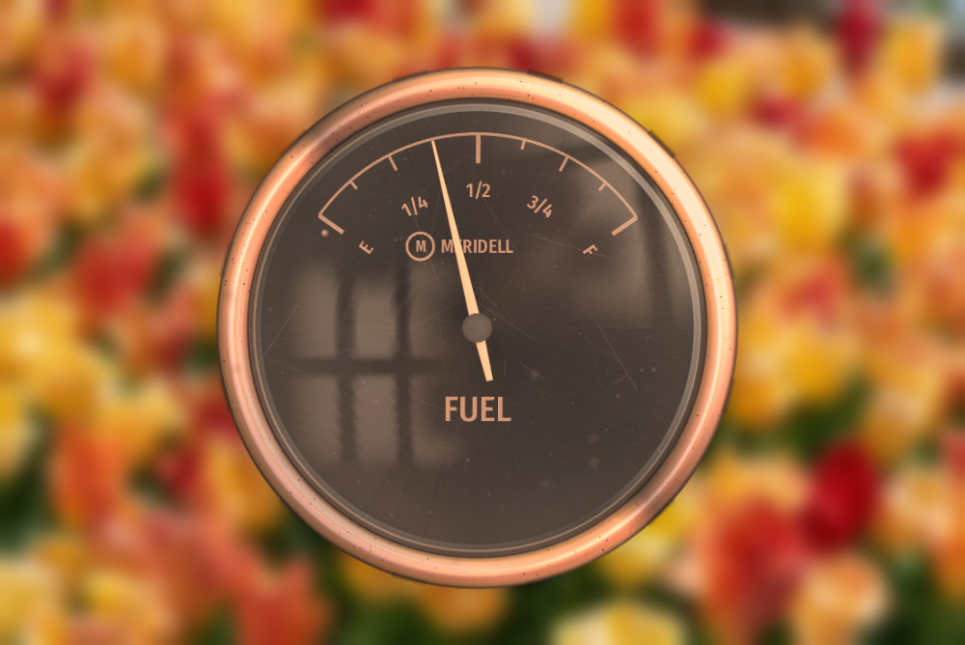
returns 0.375
